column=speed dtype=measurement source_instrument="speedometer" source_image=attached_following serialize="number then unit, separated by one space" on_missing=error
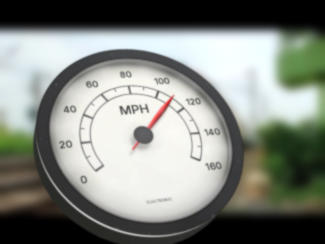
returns 110 mph
